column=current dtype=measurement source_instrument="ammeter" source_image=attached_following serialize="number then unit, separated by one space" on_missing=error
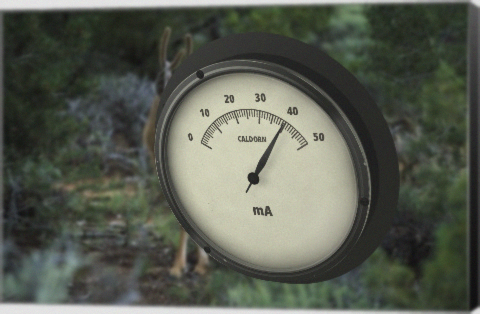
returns 40 mA
